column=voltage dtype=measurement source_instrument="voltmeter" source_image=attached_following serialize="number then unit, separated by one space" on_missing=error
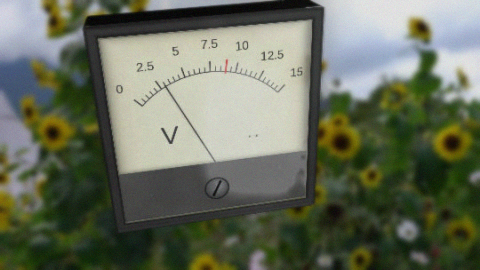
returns 3 V
